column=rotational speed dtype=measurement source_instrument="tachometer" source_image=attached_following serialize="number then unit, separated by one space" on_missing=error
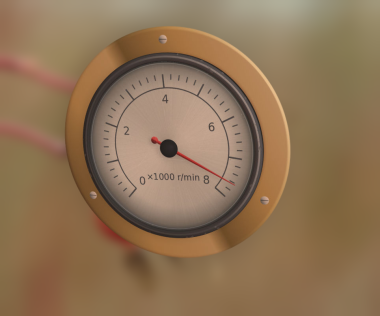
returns 7600 rpm
